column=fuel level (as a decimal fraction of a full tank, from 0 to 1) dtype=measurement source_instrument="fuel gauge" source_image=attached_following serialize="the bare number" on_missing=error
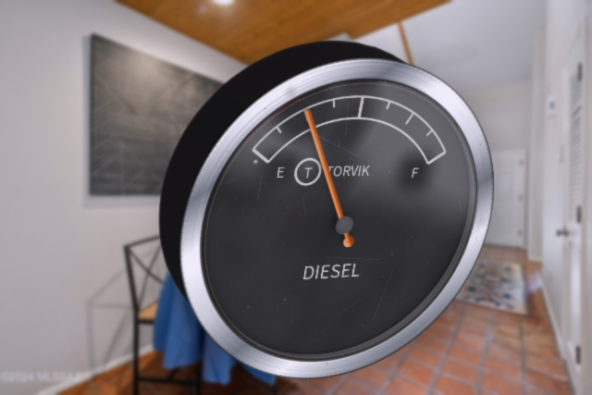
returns 0.25
